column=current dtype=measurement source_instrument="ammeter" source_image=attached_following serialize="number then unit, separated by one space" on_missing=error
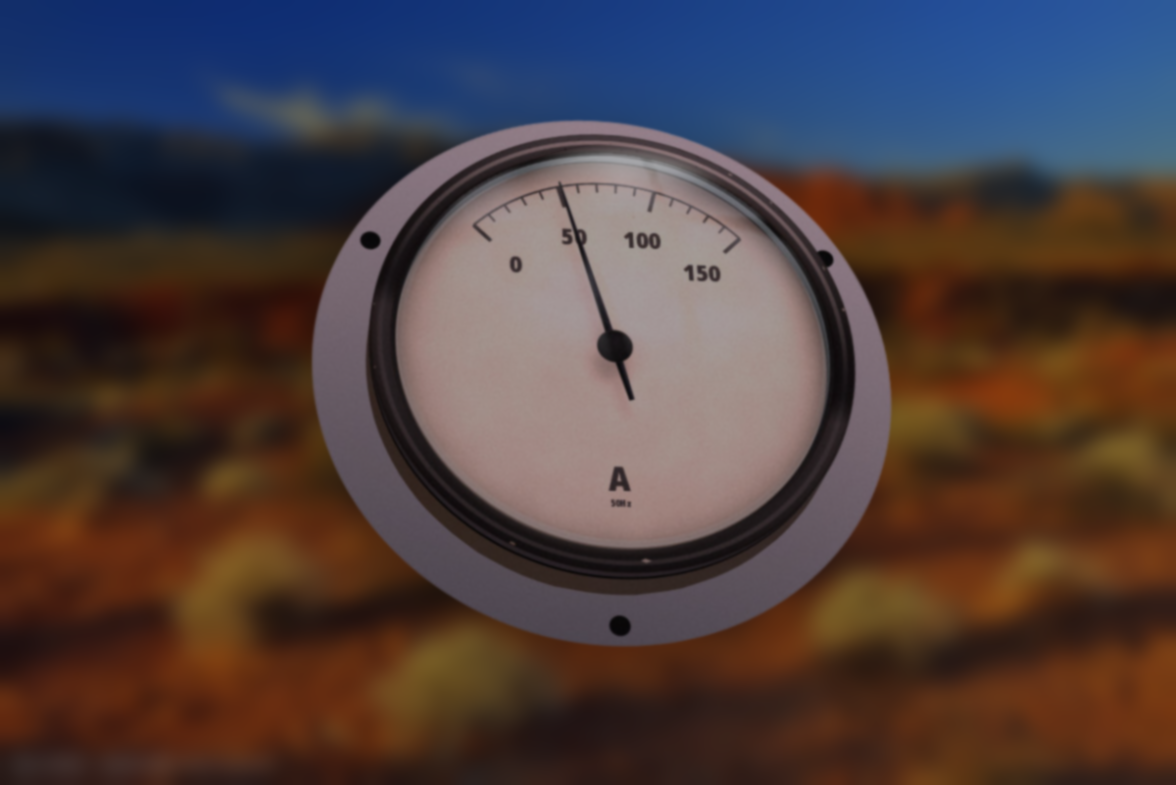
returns 50 A
